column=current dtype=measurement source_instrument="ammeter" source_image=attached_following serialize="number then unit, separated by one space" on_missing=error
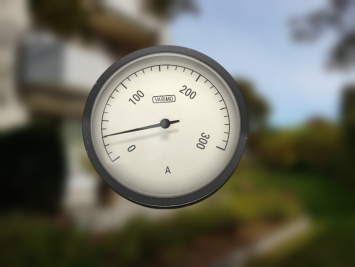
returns 30 A
